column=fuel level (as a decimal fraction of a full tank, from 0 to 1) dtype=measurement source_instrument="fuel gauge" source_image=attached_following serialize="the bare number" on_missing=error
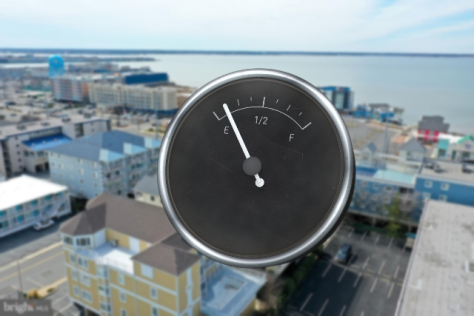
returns 0.125
